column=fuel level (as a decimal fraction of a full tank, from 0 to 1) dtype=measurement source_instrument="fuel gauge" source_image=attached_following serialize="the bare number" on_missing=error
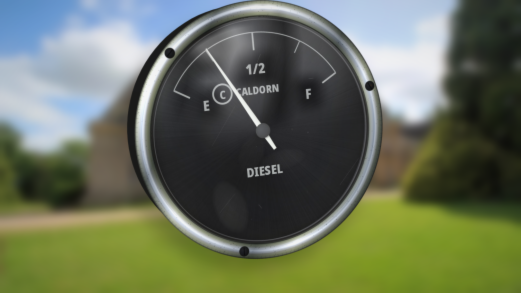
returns 0.25
